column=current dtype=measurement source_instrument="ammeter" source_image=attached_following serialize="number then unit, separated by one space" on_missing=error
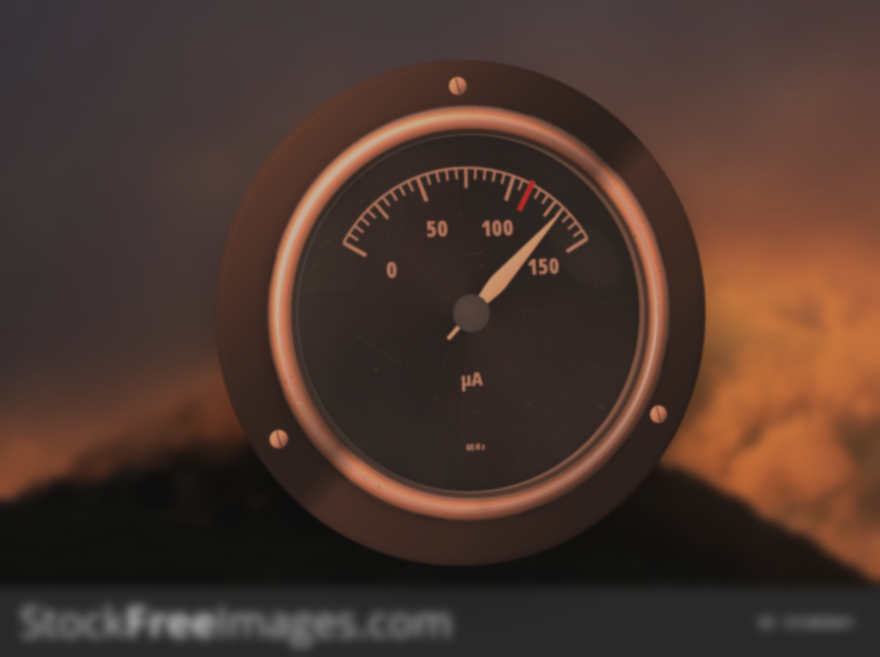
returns 130 µA
